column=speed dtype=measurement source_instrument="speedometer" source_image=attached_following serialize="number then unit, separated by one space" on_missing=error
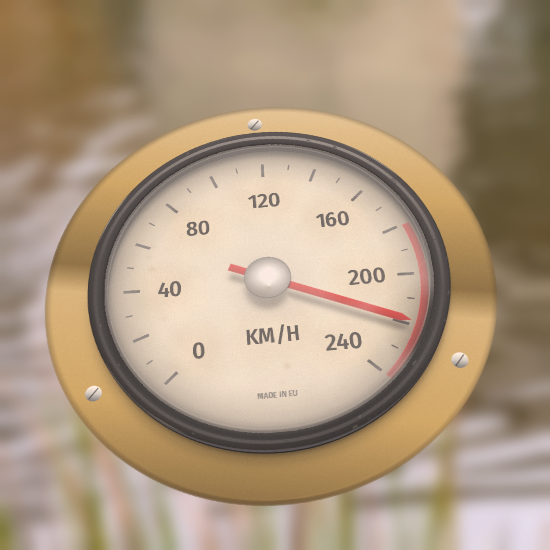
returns 220 km/h
